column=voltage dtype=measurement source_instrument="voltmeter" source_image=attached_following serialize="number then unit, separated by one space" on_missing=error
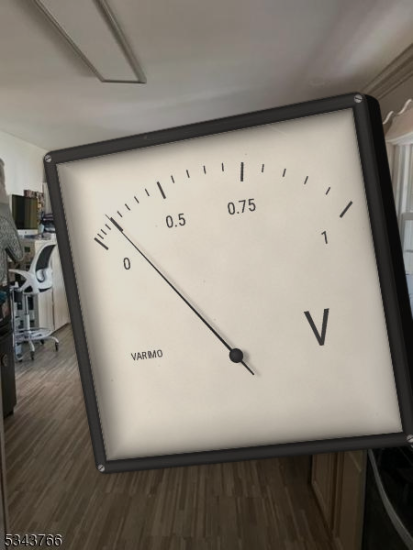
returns 0.25 V
